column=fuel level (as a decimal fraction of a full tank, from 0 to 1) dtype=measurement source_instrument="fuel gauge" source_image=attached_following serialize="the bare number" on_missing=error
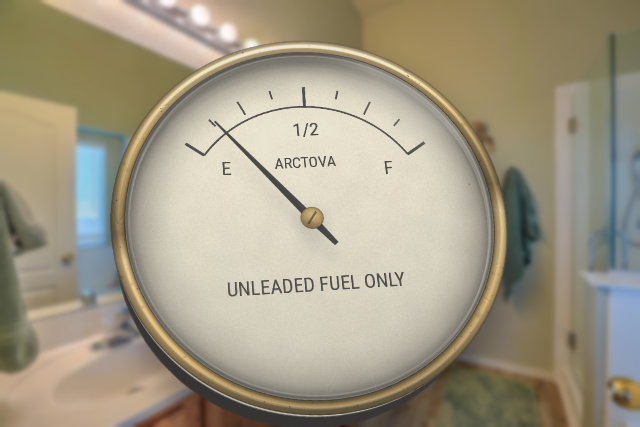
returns 0.125
